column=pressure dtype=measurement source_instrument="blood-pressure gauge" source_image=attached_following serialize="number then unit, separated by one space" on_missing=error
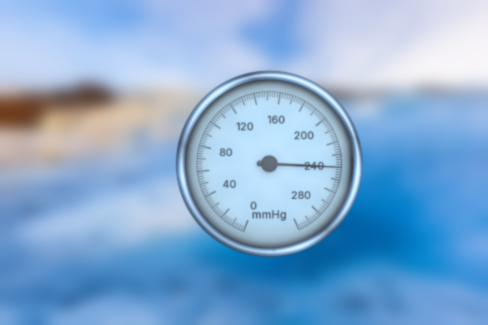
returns 240 mmHg
